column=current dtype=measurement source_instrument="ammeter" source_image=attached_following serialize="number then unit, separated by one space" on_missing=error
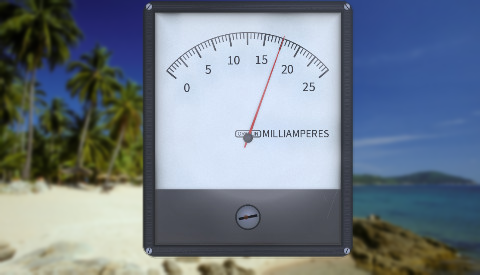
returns 17.5 mA
